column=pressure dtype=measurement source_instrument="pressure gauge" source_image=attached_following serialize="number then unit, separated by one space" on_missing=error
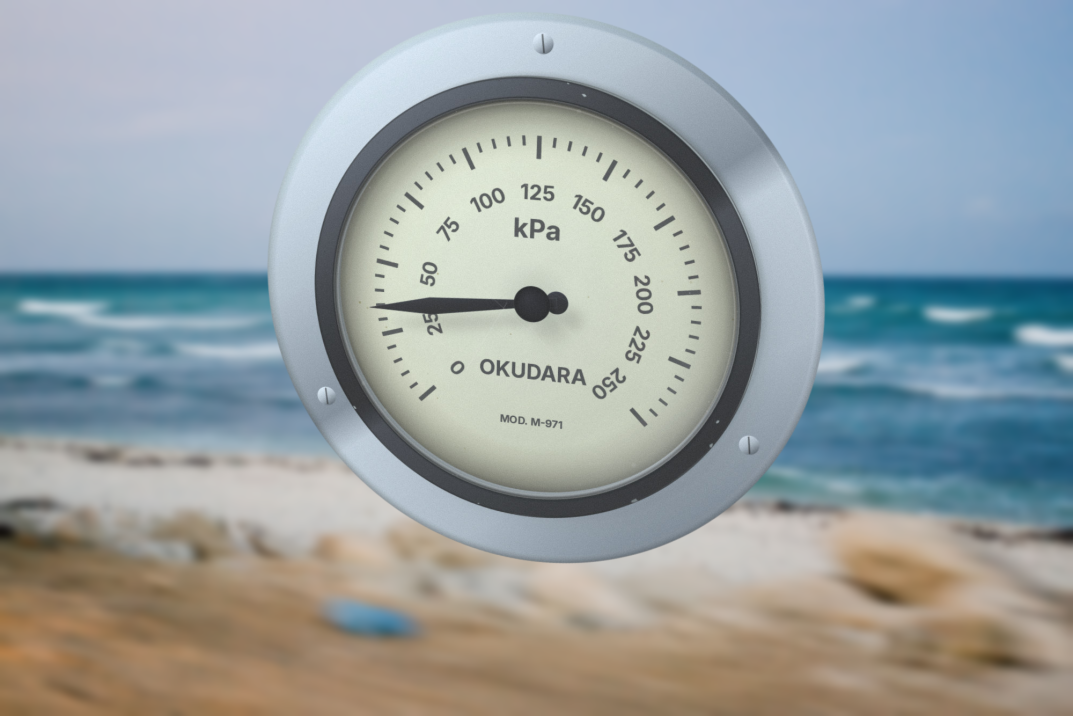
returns 35 kPa
